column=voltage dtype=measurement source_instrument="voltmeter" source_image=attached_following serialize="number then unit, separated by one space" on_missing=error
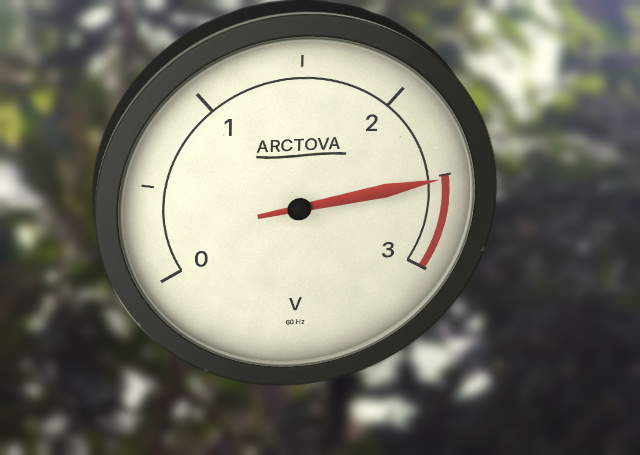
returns 2.5 V
